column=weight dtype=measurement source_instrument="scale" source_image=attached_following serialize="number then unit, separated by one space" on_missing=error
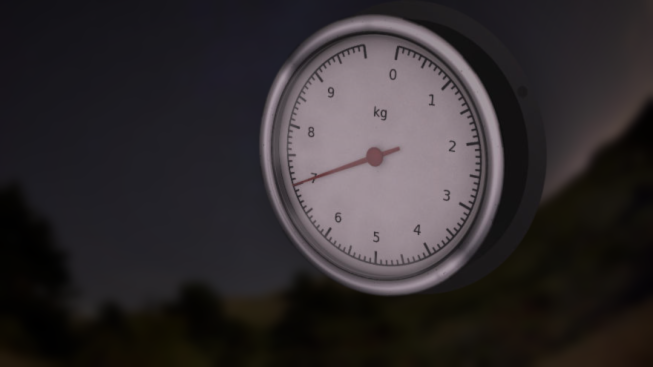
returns 7 kg
